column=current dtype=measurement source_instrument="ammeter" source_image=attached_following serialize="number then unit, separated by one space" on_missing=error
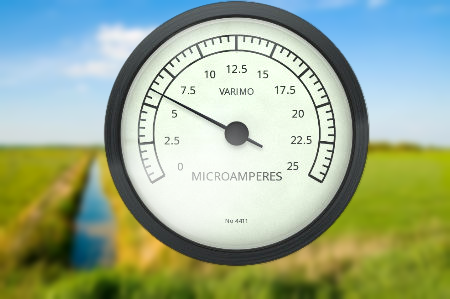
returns 6 µA
